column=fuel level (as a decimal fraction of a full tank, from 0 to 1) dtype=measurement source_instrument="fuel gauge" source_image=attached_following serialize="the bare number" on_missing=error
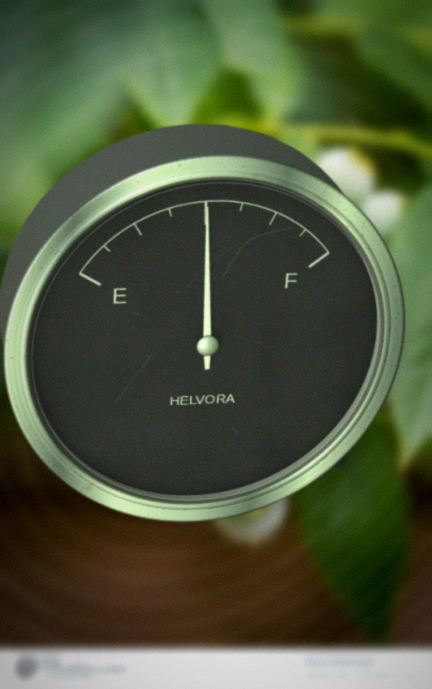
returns 0.5
